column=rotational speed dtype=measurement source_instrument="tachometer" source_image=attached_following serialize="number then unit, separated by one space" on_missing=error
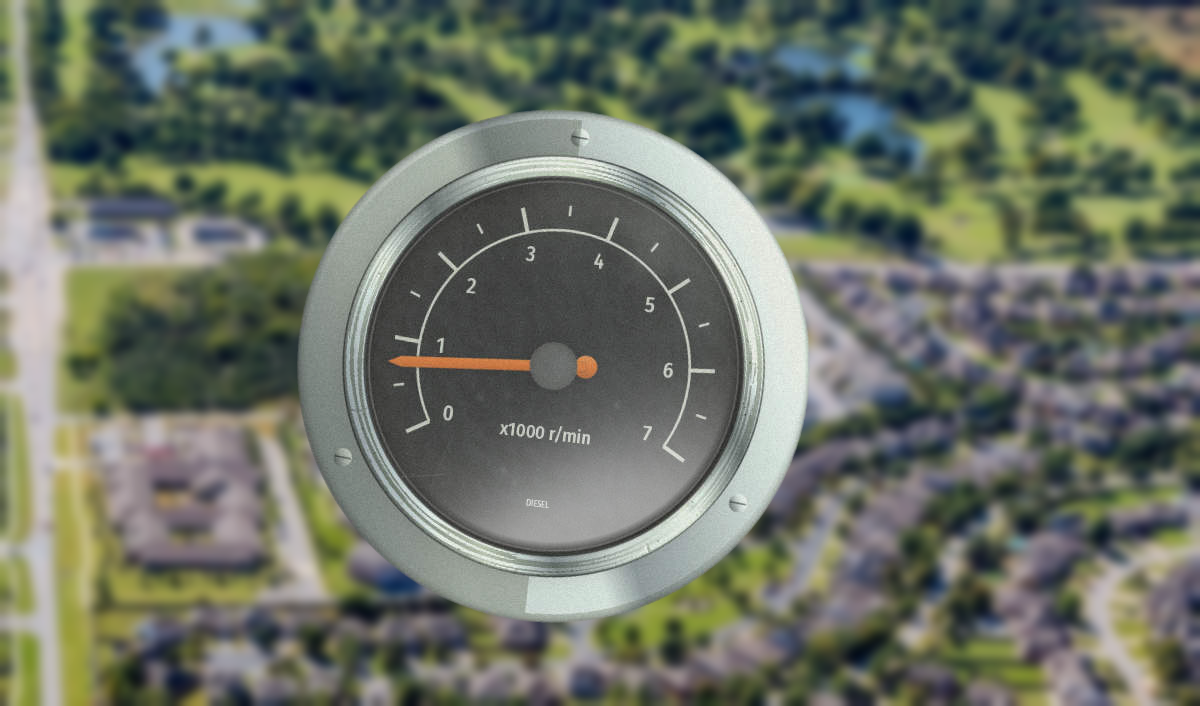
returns 750 rpm
